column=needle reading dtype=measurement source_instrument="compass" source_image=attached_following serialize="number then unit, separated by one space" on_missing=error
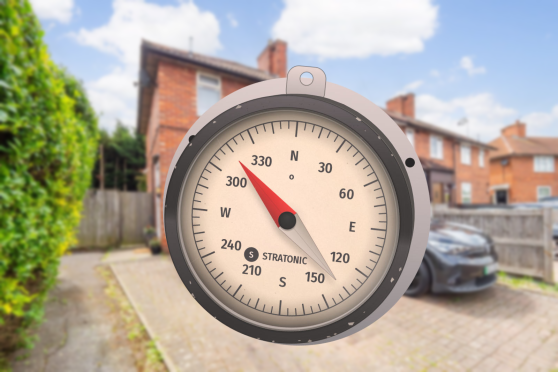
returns 315 °
